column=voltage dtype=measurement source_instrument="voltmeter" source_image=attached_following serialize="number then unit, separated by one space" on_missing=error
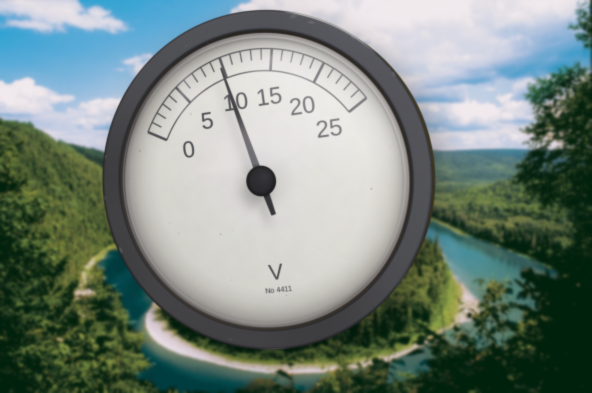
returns 10 V
